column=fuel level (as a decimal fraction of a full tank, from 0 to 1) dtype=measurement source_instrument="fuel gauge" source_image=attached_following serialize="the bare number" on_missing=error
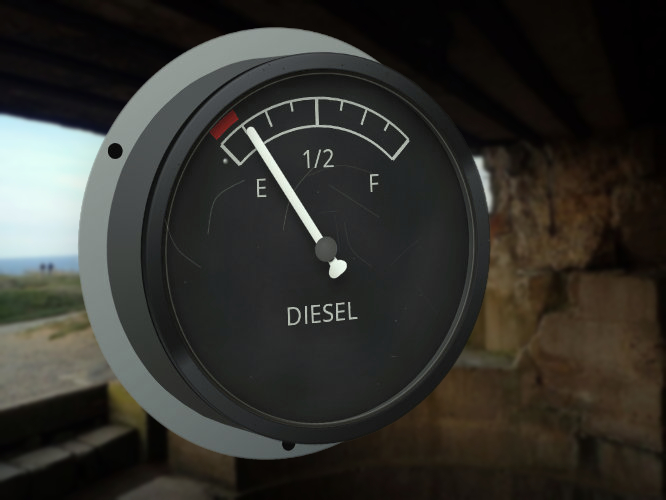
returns 0.125
